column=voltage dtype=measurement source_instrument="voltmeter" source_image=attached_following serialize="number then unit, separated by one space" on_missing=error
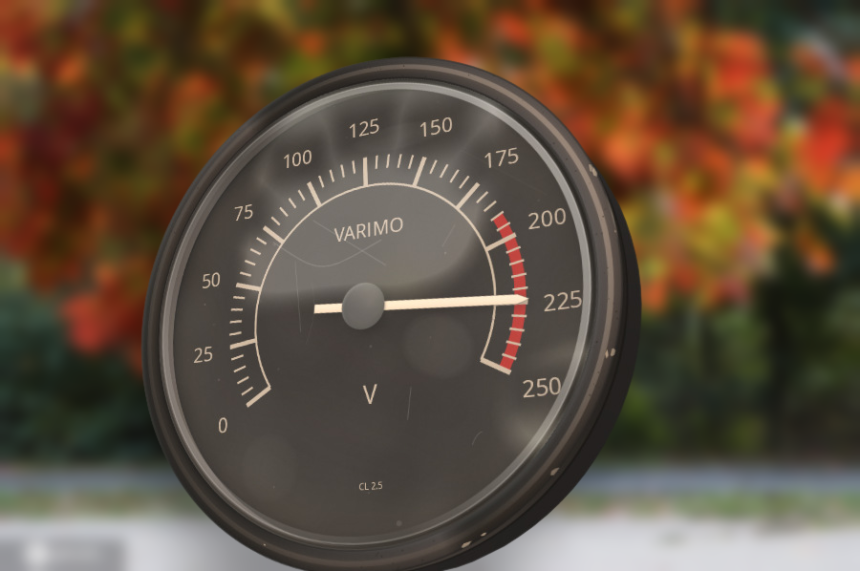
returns 225 V
